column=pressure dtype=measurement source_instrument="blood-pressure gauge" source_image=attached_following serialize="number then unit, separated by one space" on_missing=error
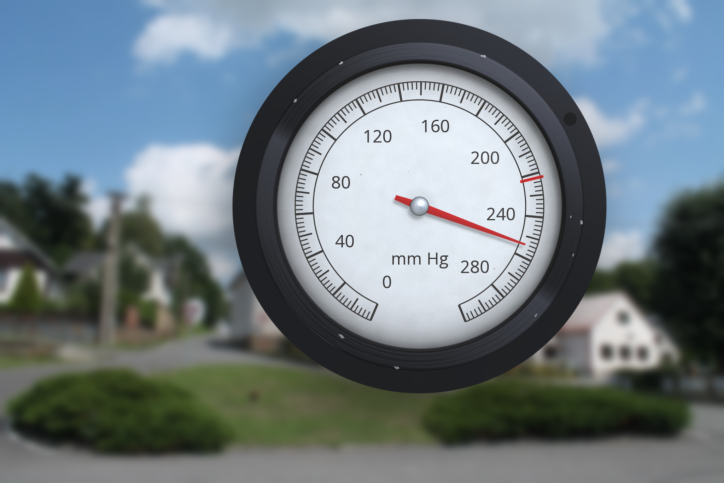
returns 254 mmHg
